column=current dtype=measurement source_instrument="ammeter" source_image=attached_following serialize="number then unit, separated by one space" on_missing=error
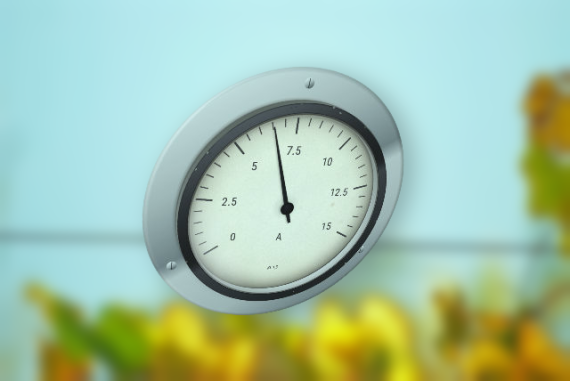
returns 6.5 A
